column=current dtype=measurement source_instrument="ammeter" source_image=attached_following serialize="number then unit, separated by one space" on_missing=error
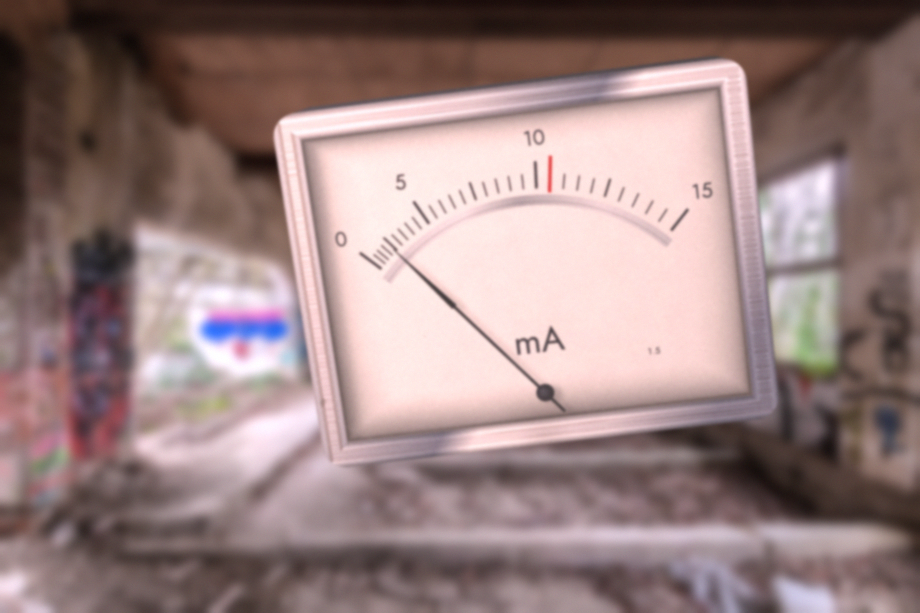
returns 2.5 mA
